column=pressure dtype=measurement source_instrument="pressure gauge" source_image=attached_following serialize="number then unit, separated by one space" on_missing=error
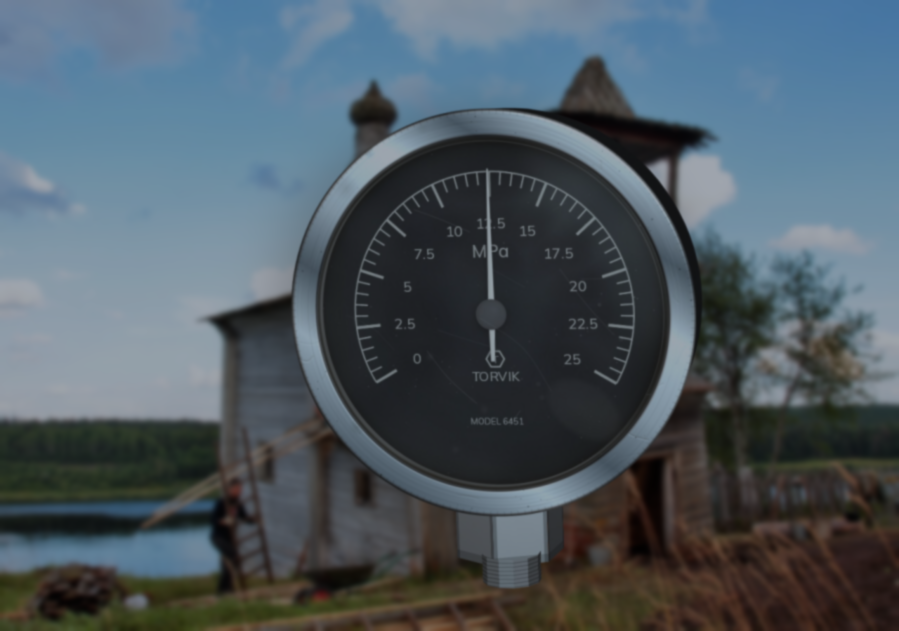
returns 12.5 MPa
